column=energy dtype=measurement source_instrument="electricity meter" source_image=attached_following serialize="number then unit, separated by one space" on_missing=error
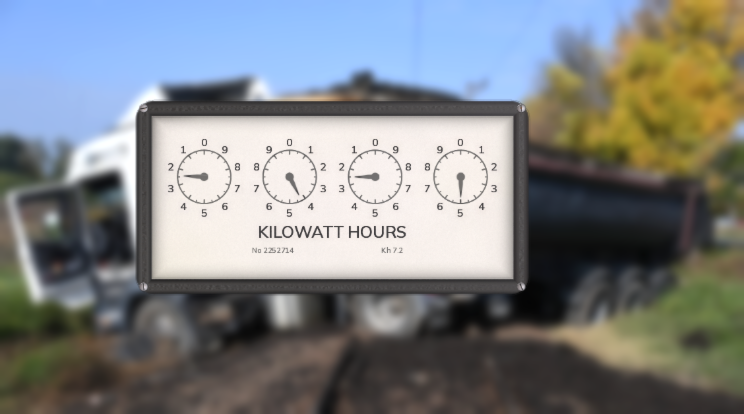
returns 2425 kWh
